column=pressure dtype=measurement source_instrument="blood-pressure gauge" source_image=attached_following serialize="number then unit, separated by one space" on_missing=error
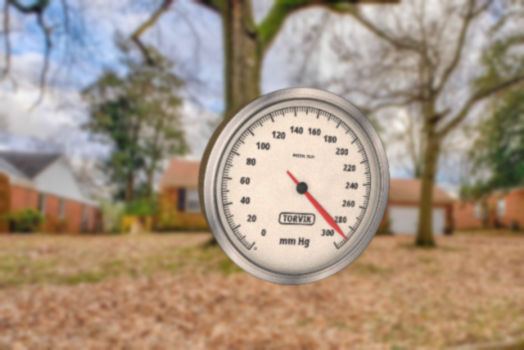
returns 290 mmHg
